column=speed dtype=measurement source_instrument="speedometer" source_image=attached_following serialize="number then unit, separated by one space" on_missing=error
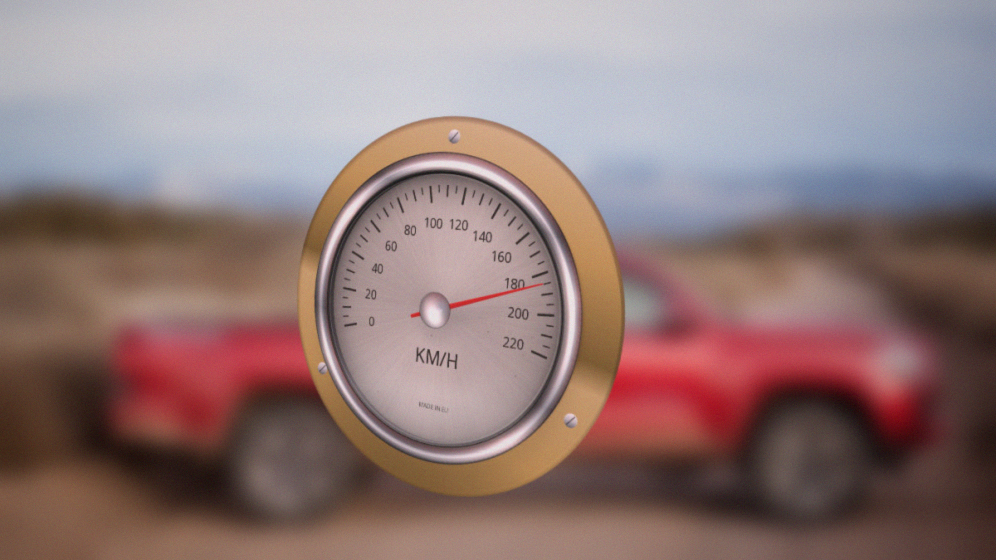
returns 185 km/h
